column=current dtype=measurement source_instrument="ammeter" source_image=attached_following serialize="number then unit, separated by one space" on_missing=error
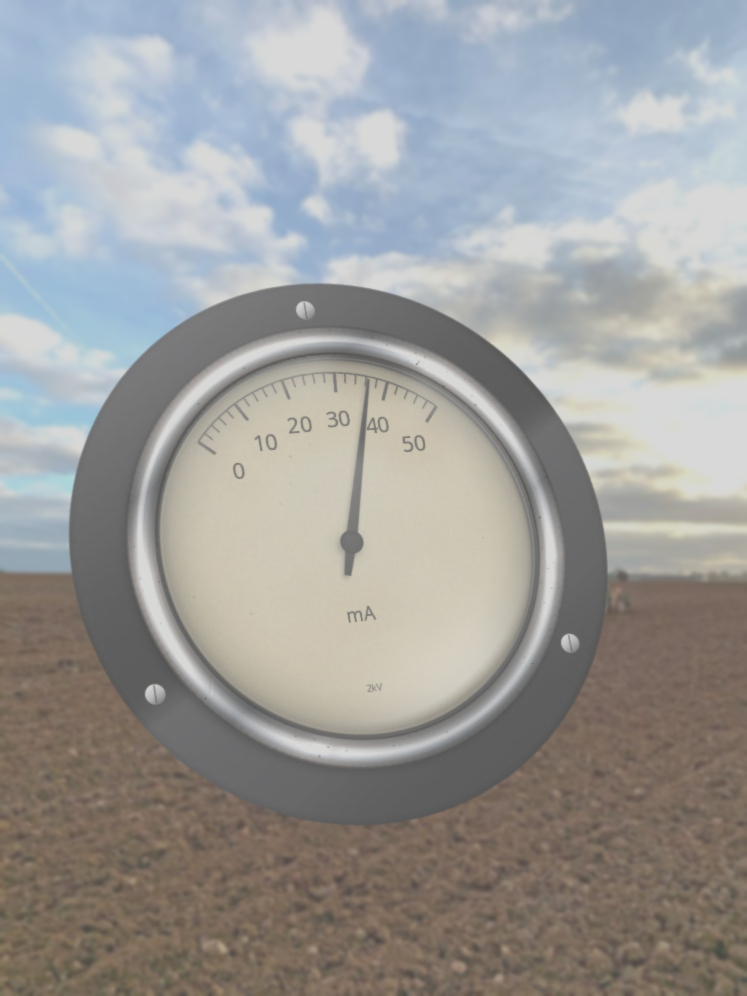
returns 36 mA
